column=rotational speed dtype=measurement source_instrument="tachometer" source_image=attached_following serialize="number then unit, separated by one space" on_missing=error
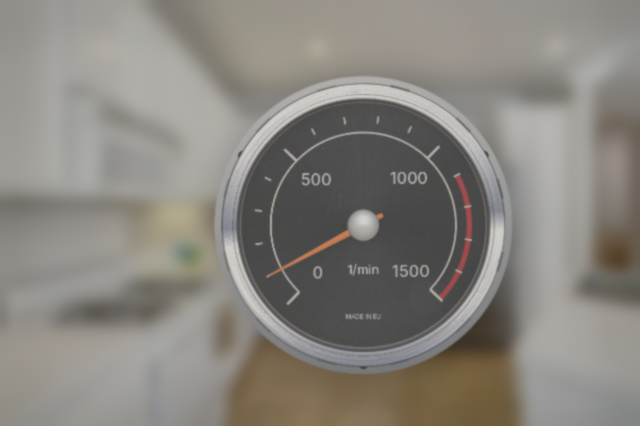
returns 100 rpm
